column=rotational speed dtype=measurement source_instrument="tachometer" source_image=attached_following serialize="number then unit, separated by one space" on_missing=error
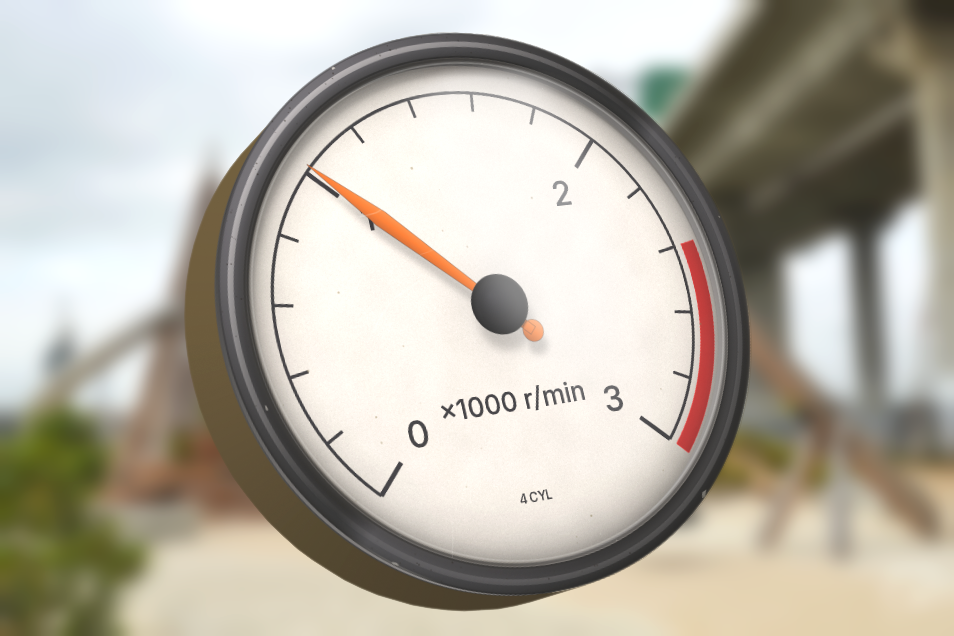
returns 1000 rpm
